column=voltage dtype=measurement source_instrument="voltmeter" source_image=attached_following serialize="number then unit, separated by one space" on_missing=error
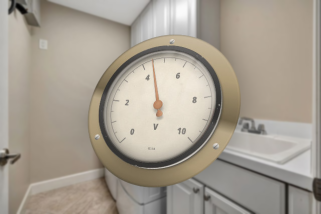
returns 4.5 V
